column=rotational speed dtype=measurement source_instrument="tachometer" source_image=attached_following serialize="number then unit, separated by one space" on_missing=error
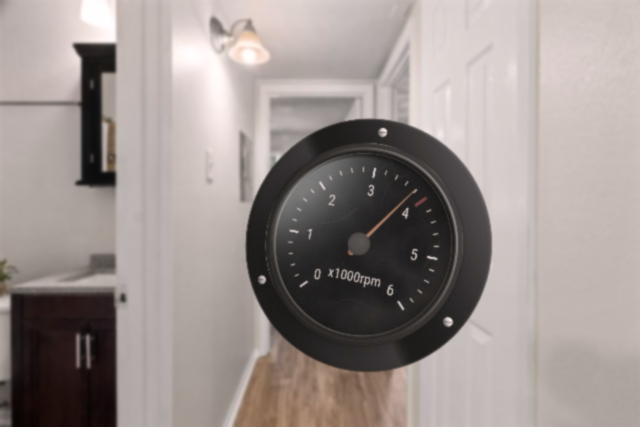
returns 3800 rpm
